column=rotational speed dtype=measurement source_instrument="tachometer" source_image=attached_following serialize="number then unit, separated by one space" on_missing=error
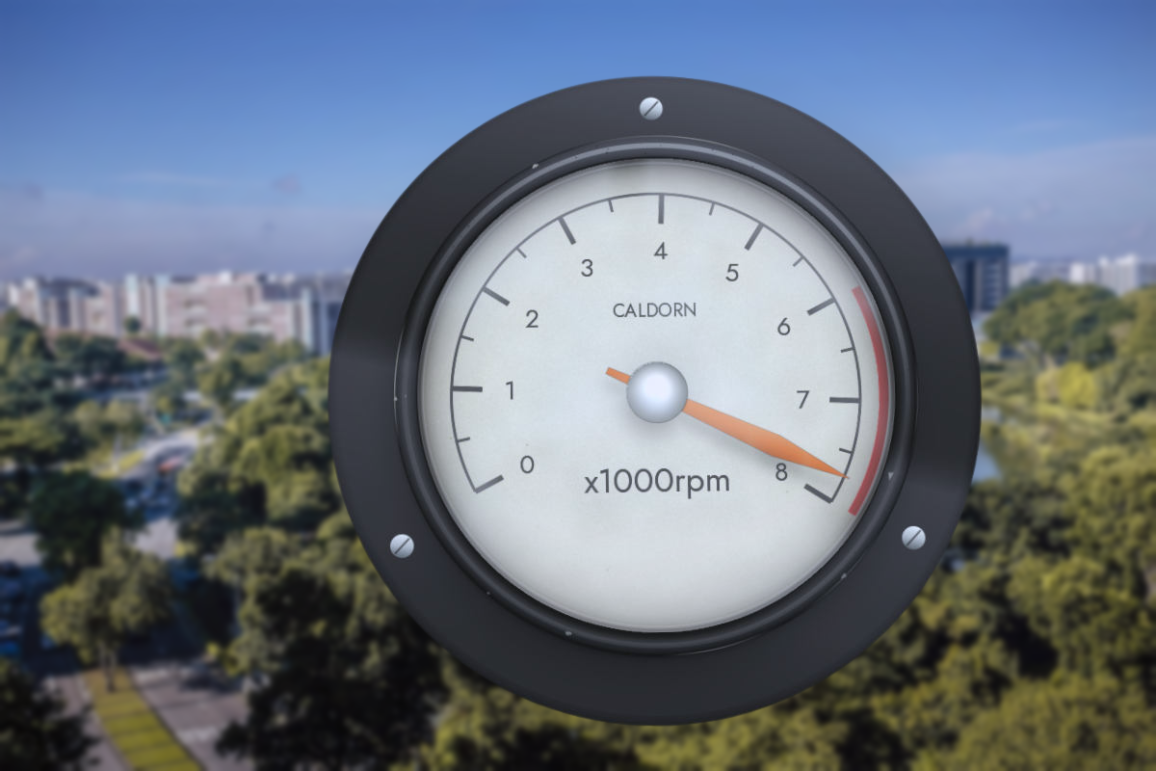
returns 7750 rpm
